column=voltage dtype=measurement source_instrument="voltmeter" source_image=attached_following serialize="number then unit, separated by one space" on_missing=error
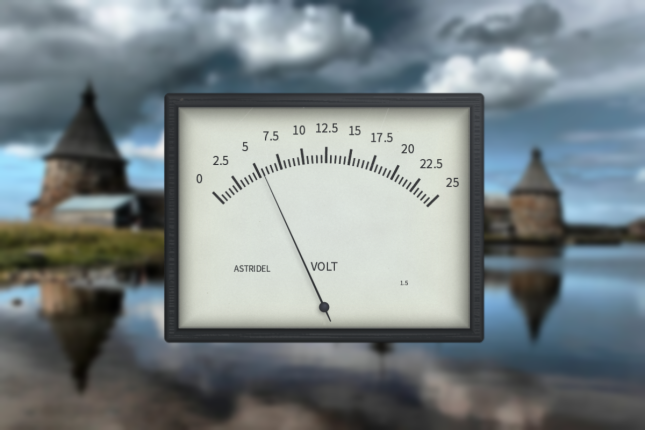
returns 5.5 V
